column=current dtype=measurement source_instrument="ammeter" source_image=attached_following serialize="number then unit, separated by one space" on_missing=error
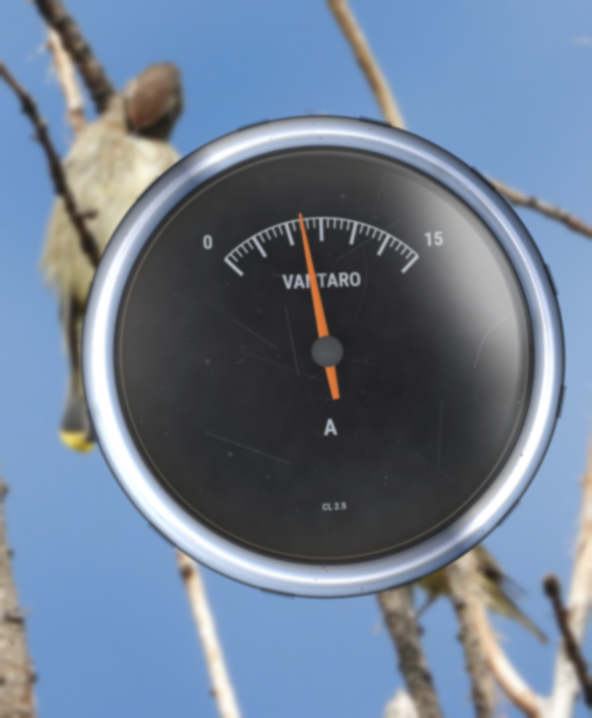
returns 6 A
